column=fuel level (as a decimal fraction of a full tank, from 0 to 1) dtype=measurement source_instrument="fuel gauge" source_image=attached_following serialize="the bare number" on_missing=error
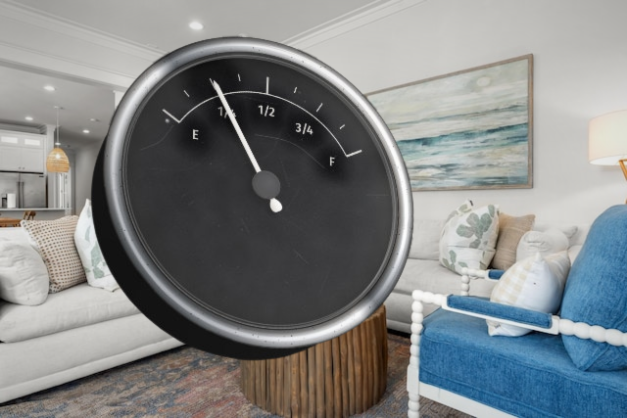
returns 0.25
